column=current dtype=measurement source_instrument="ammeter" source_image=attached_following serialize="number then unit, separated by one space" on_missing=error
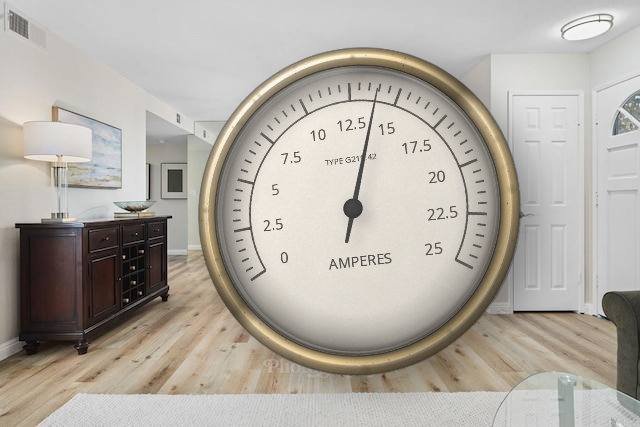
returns 14 A
